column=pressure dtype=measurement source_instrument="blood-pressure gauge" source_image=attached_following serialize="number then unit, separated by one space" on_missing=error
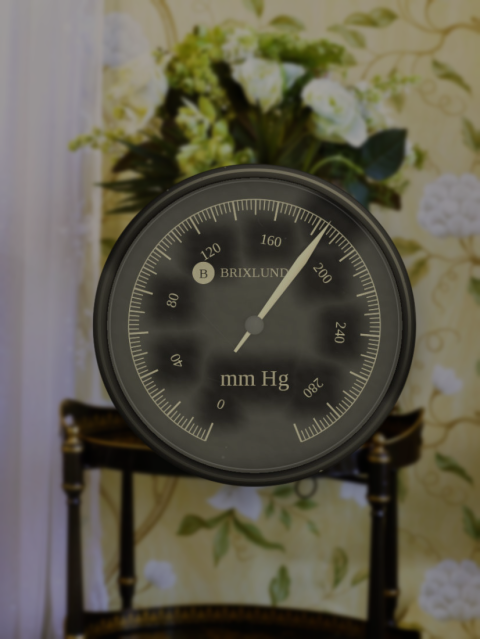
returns 184 mmHg
